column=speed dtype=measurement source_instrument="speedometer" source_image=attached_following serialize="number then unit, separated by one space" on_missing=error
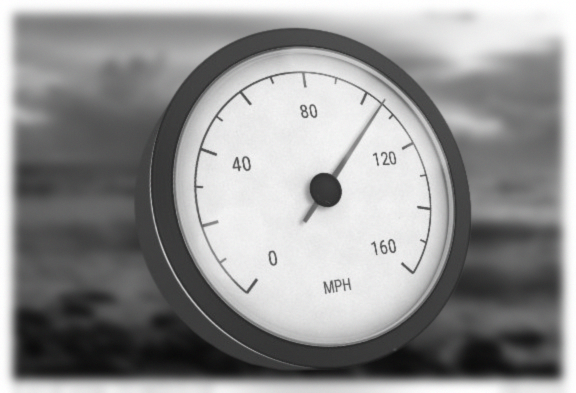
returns 105 mph
